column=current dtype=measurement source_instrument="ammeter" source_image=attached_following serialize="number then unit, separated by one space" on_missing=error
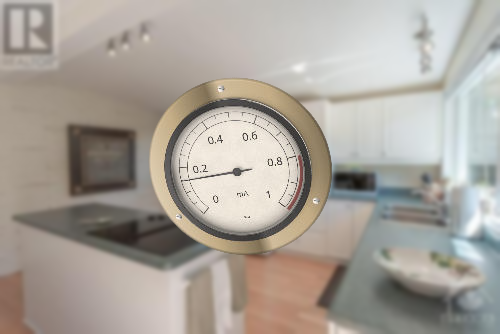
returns 0.15 mA
